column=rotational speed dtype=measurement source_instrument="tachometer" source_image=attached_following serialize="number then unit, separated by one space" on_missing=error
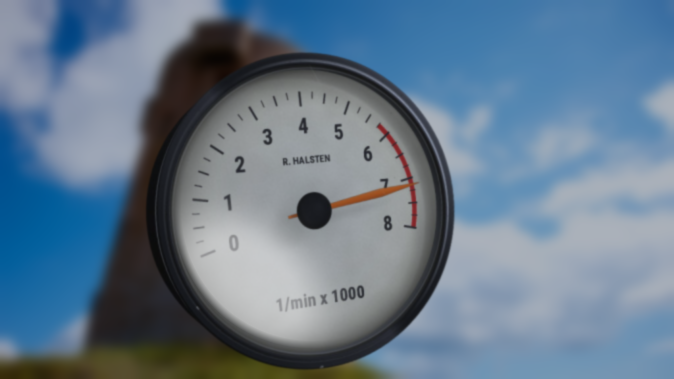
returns 7125 rpm
